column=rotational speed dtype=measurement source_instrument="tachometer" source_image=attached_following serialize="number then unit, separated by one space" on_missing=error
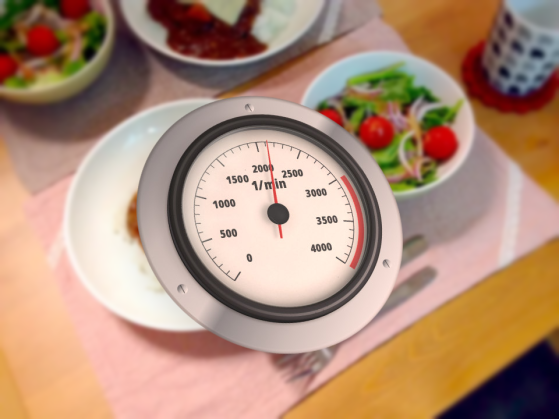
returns 2100 rpm
